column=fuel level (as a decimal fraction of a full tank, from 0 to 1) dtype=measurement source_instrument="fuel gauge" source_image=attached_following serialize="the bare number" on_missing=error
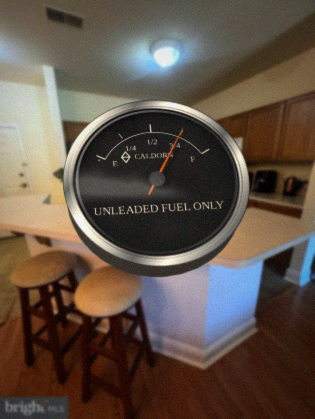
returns 0.75
